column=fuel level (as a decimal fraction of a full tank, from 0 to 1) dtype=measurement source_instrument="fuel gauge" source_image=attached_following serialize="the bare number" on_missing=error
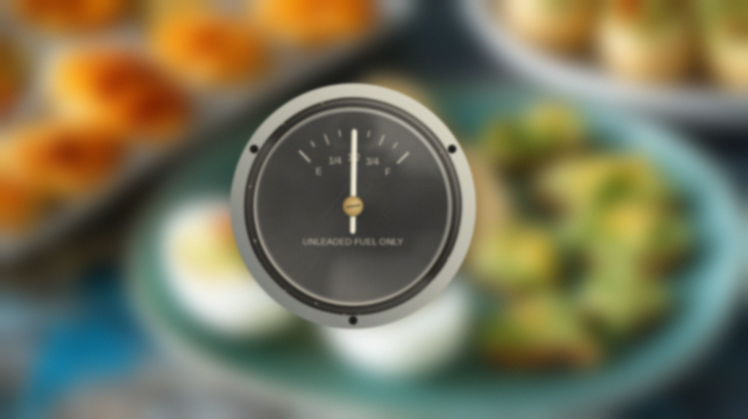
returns 0.5
